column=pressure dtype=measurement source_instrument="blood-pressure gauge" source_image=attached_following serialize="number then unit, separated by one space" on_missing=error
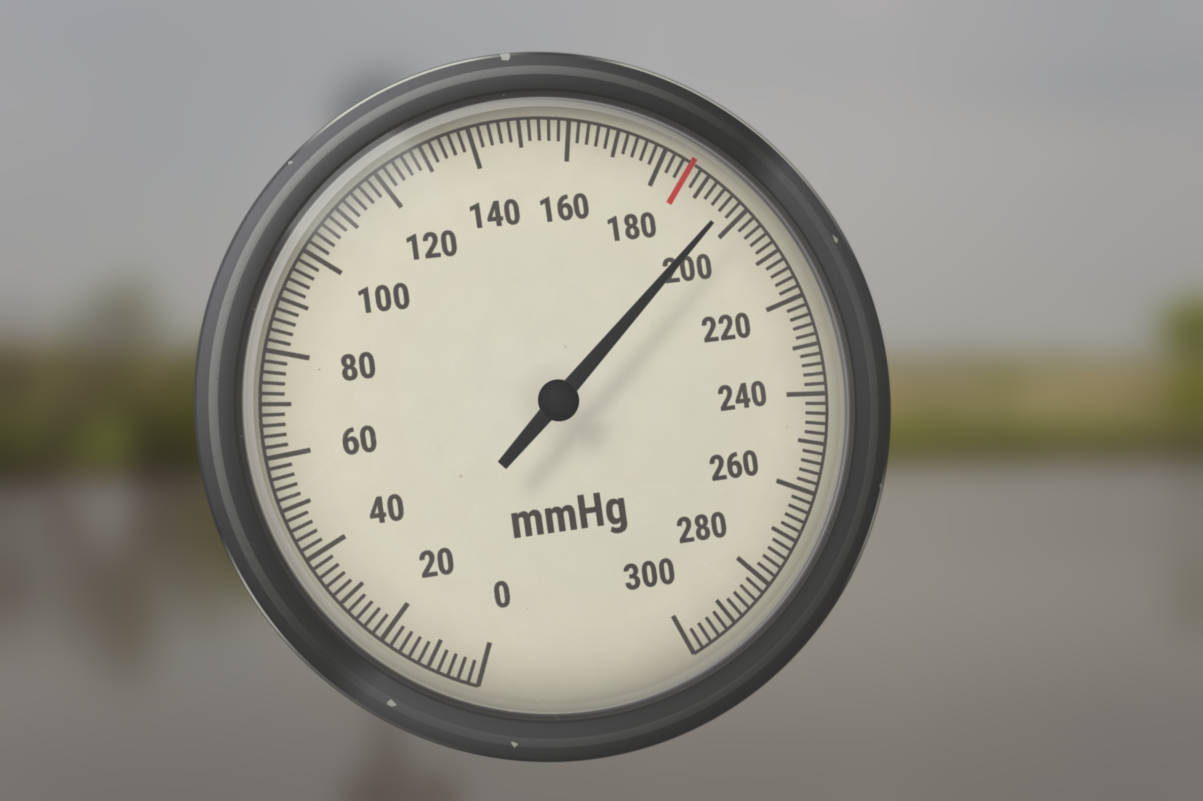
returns 196 mmHg
